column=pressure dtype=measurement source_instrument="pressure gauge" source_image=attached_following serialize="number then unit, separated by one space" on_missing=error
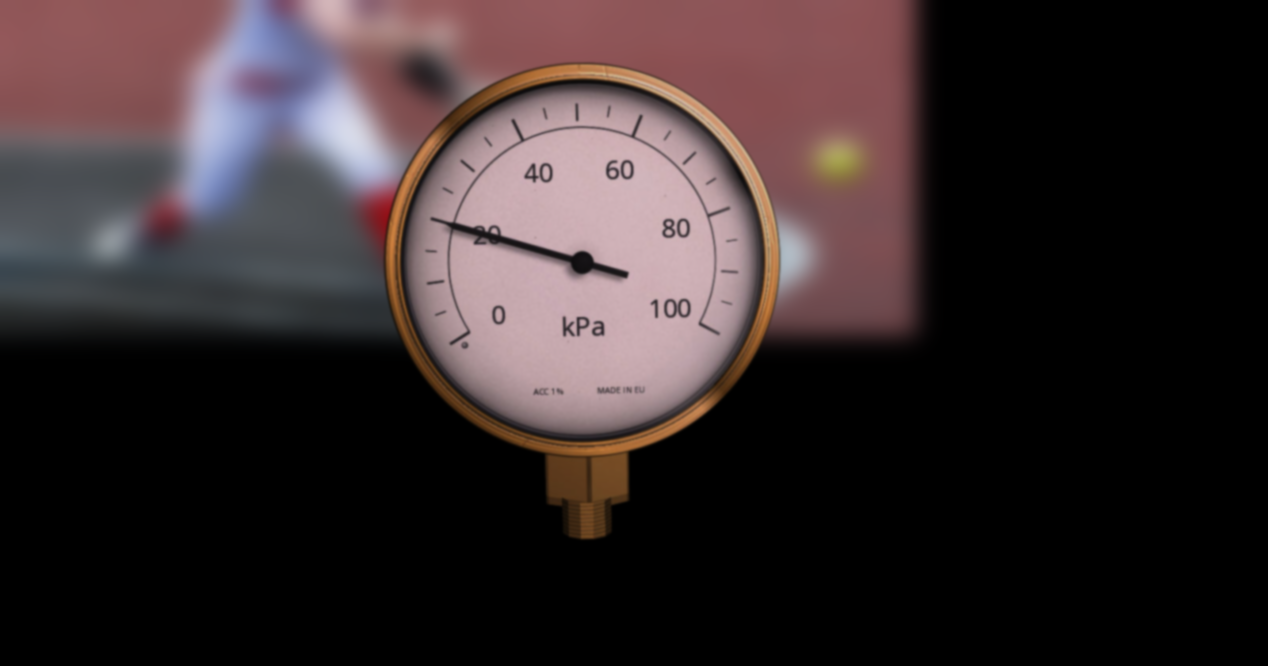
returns 20 kPa
